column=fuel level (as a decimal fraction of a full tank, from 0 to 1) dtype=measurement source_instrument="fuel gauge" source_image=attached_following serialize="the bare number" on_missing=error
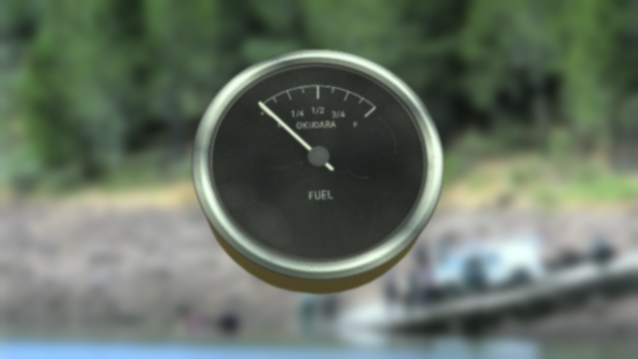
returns 0
